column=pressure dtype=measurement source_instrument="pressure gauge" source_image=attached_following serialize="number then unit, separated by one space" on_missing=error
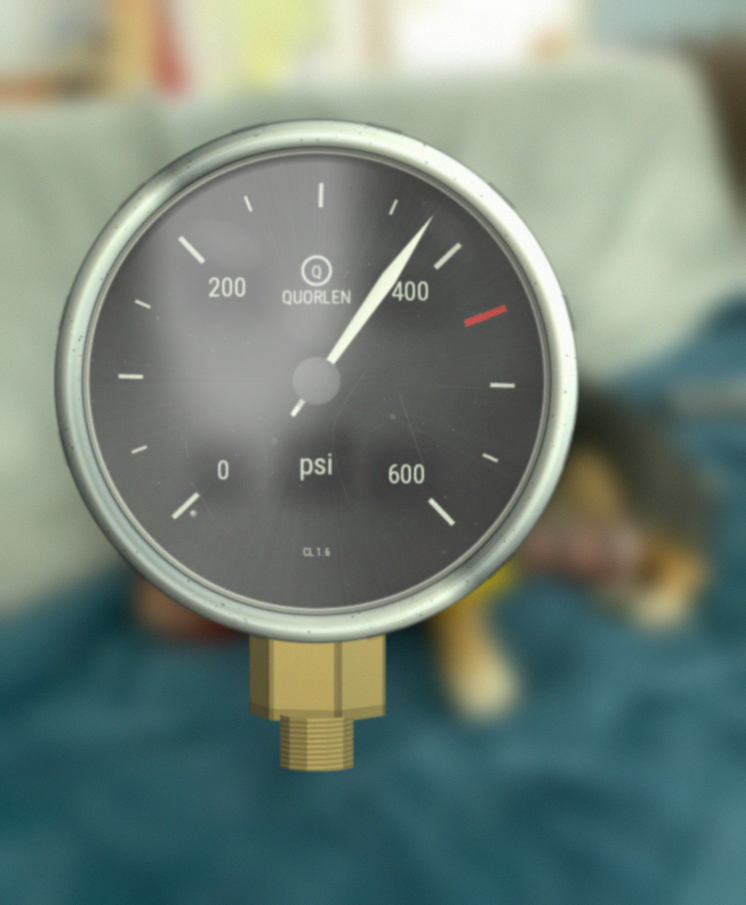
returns 375 psi
